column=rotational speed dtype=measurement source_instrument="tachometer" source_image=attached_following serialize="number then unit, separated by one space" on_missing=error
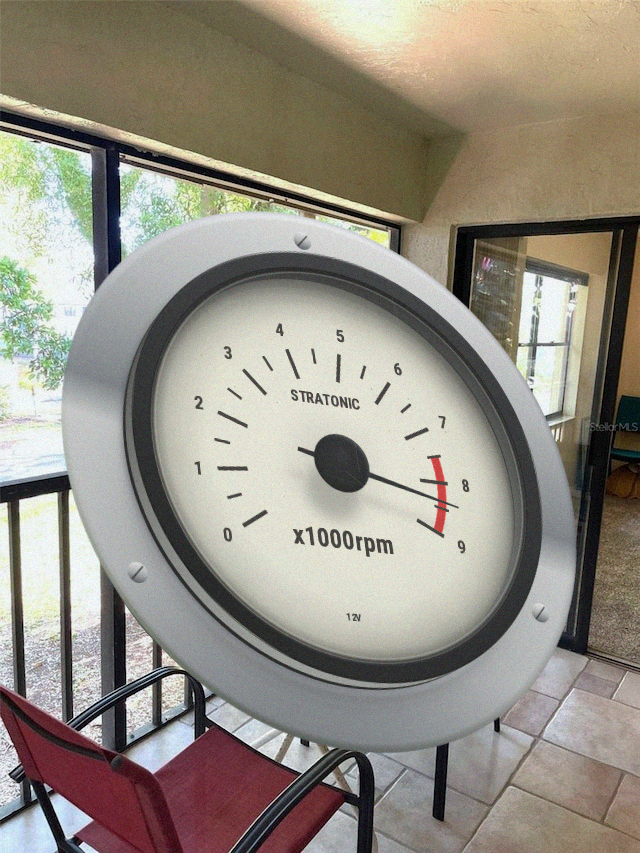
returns 8500 rpm
